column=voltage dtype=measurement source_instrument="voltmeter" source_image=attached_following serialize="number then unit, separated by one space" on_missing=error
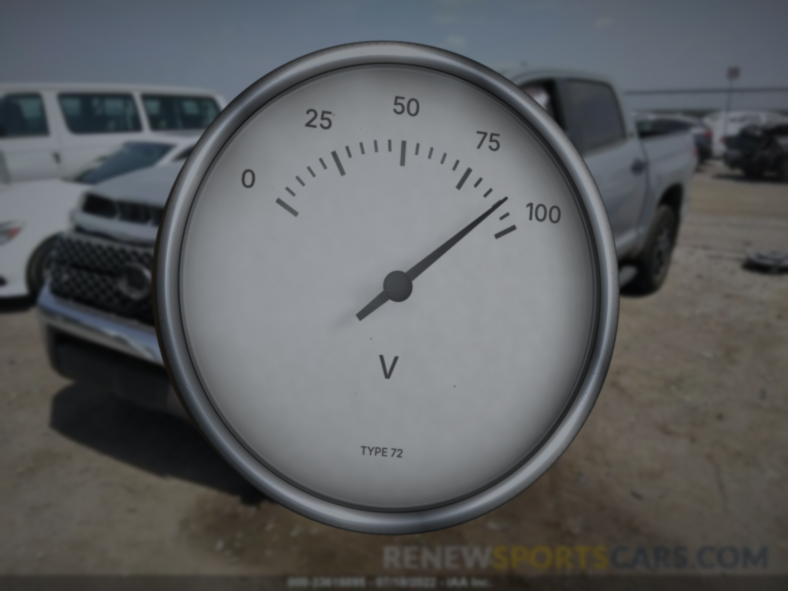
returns 90 V
